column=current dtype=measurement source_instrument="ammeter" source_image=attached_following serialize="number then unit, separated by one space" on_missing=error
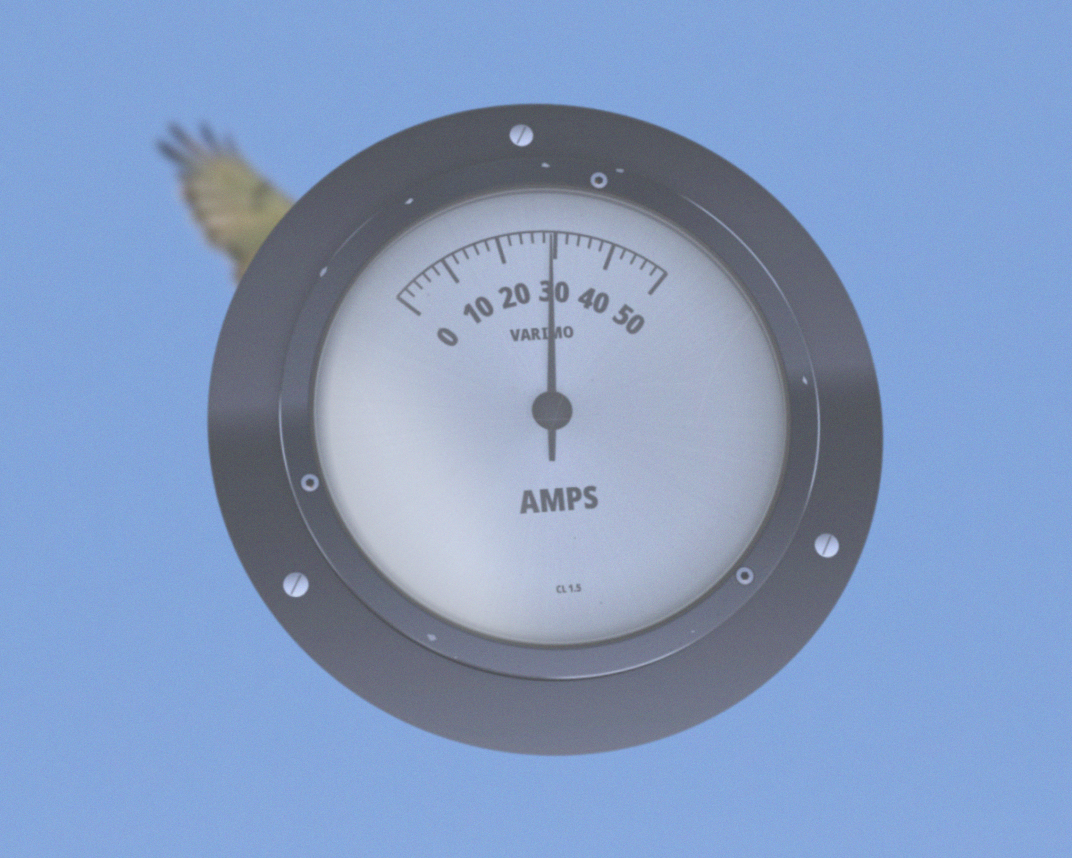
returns 29 A
